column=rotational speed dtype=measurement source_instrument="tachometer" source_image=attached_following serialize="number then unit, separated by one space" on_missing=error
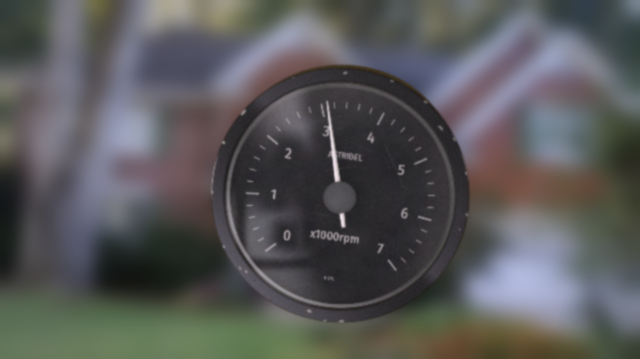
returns 3100 rpm
